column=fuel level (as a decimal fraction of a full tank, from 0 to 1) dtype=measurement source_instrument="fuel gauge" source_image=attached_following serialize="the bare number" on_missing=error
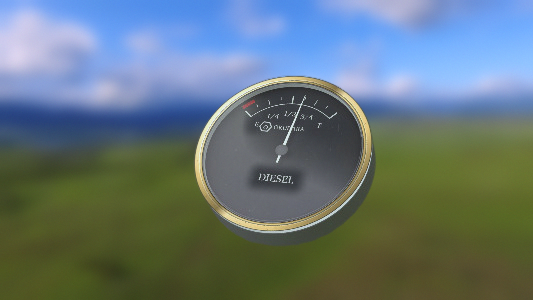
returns 0.625
